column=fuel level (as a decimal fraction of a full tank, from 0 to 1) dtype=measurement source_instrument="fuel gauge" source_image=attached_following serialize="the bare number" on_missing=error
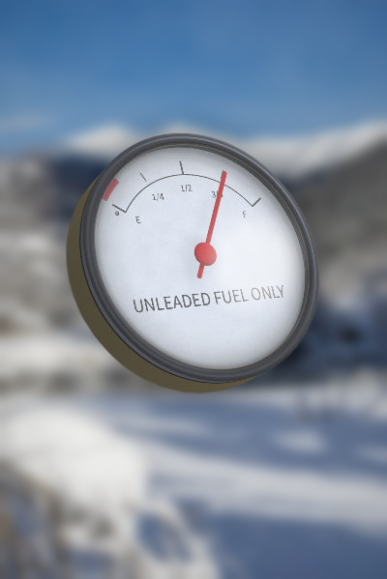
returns 0.75
